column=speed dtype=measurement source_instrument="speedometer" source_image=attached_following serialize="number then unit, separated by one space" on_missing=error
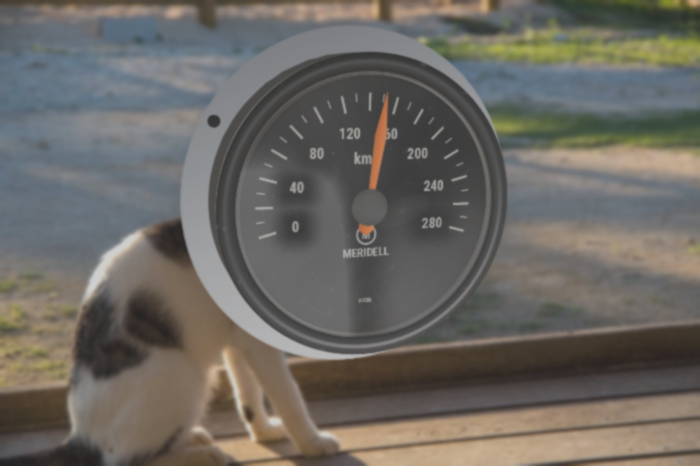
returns 150 km/h
